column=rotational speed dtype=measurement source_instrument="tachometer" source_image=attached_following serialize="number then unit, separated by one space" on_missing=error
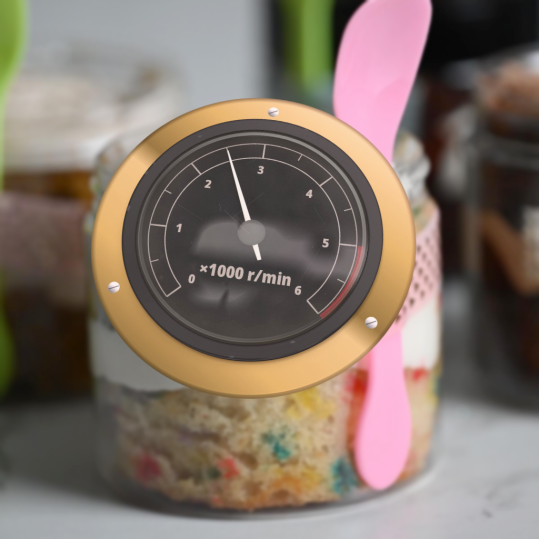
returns 2500 rpm
